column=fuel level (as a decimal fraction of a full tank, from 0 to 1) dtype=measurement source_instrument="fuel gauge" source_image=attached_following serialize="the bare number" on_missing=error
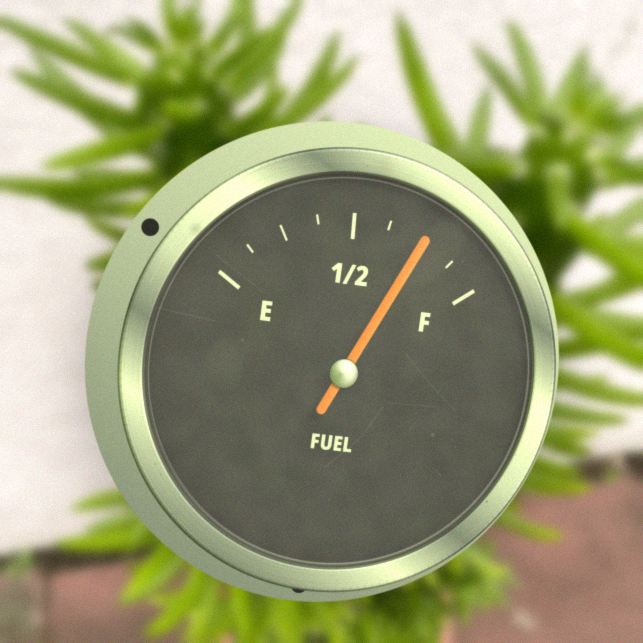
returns 0.75
